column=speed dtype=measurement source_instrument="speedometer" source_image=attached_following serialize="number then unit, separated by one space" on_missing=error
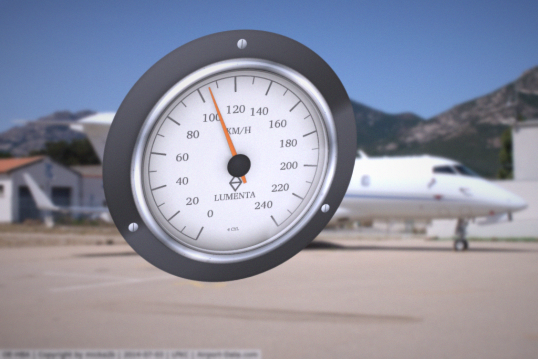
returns 105 km/h
